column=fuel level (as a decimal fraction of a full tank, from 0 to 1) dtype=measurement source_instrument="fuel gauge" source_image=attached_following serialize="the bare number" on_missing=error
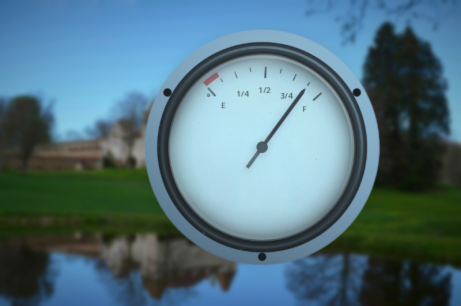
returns 0.875
